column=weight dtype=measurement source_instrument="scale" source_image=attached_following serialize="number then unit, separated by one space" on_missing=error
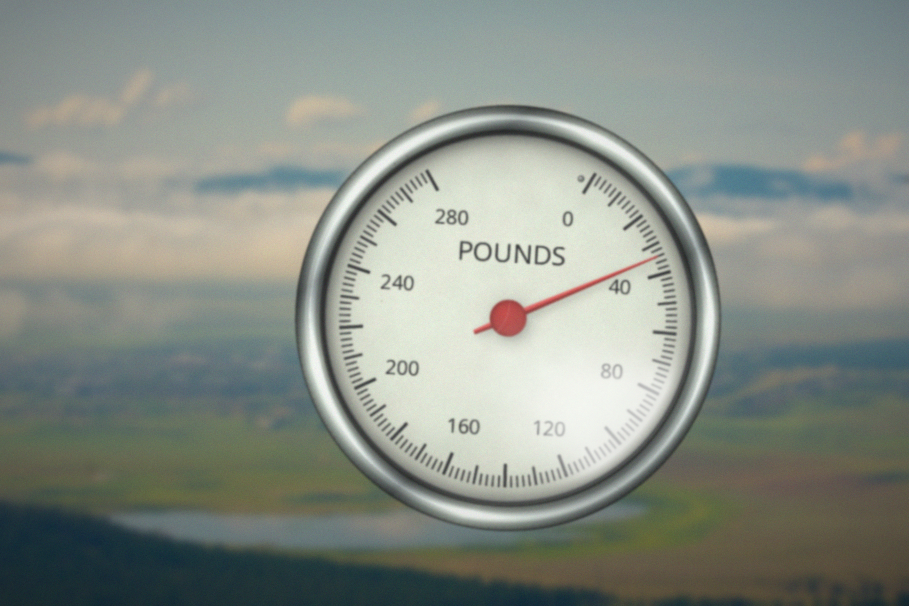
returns 34 lb
